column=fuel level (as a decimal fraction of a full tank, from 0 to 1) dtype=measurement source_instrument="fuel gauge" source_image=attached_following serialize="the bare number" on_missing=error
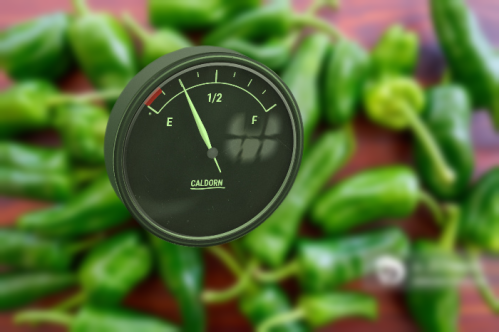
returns 0.25
